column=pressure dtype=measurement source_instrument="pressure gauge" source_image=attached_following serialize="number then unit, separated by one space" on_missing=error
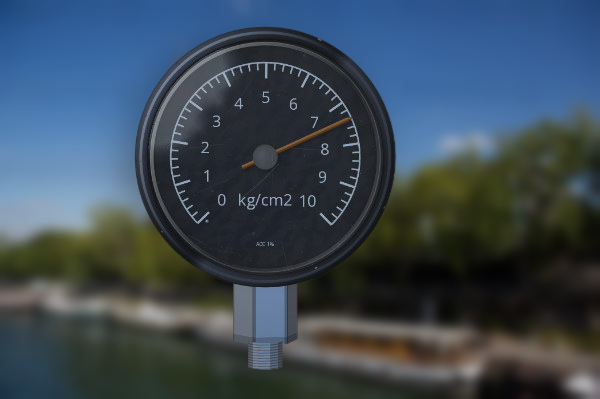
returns 7.4 kg/cm²
